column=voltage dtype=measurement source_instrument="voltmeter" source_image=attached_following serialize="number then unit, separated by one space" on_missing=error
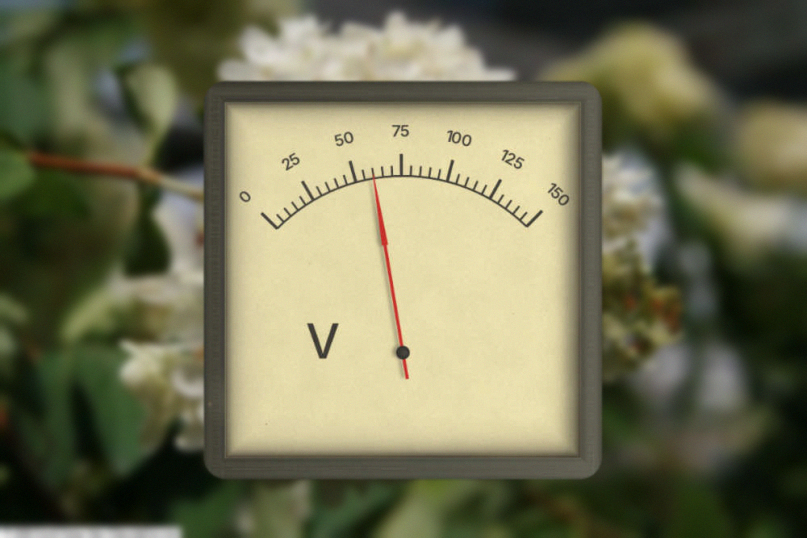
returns 60 V
